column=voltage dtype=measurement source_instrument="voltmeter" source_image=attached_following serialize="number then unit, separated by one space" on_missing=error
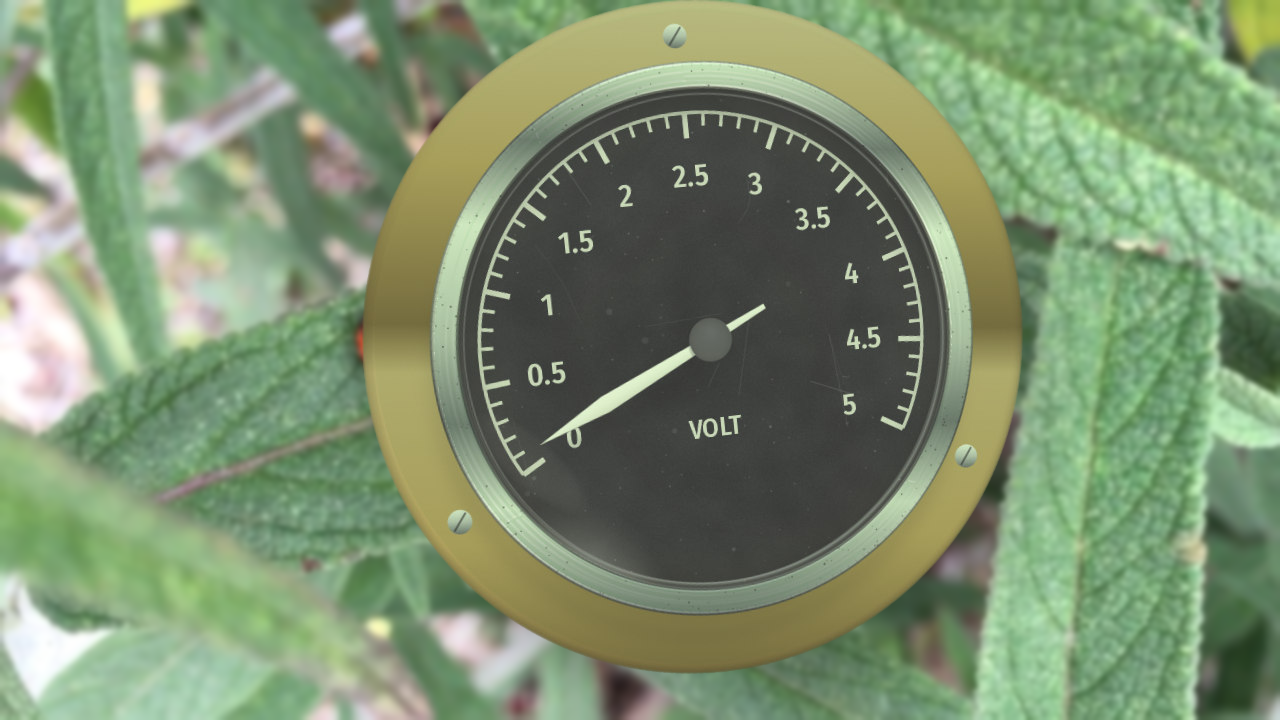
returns 0.1 V
